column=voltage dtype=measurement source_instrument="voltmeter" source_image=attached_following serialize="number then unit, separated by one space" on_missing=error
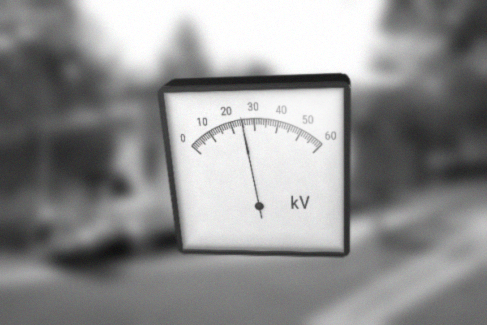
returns 25 kV
